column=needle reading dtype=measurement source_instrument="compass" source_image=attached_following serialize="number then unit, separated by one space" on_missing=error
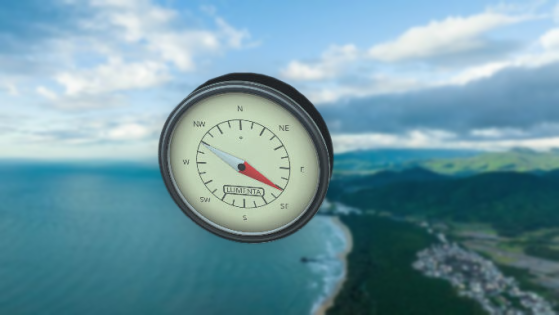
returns 120 °
